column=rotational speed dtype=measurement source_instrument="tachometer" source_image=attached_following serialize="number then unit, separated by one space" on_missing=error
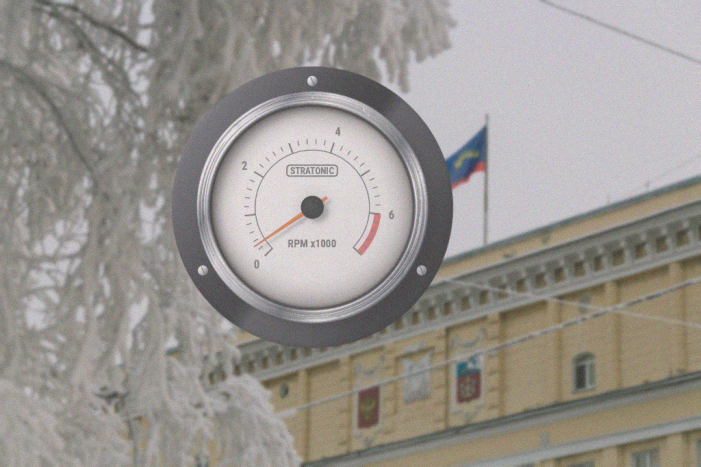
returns 300 rpm
